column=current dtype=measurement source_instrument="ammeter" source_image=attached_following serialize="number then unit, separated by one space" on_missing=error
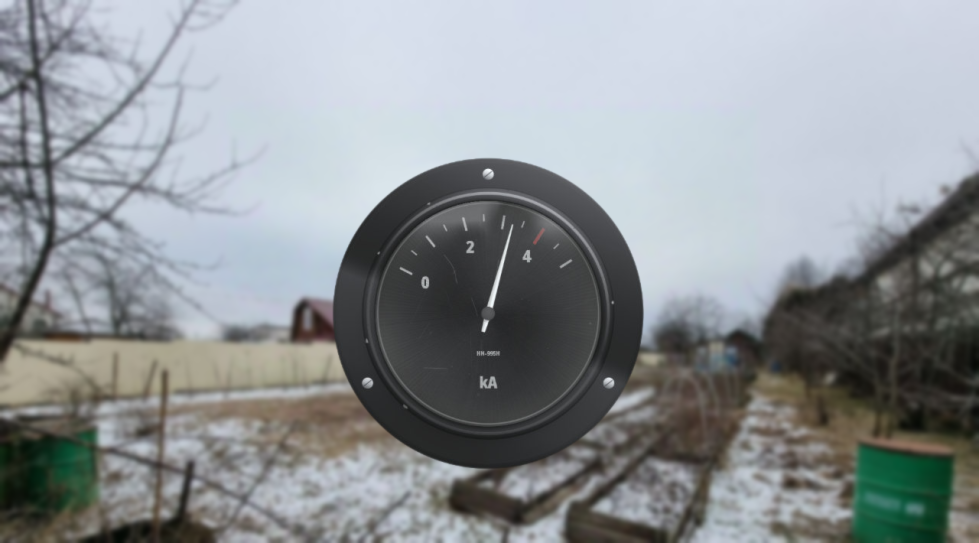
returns 3.25 kA
